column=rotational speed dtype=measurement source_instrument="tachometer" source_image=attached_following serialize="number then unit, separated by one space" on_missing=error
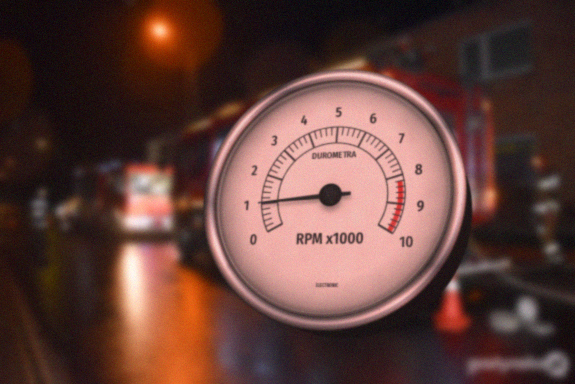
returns 1000 rpm
